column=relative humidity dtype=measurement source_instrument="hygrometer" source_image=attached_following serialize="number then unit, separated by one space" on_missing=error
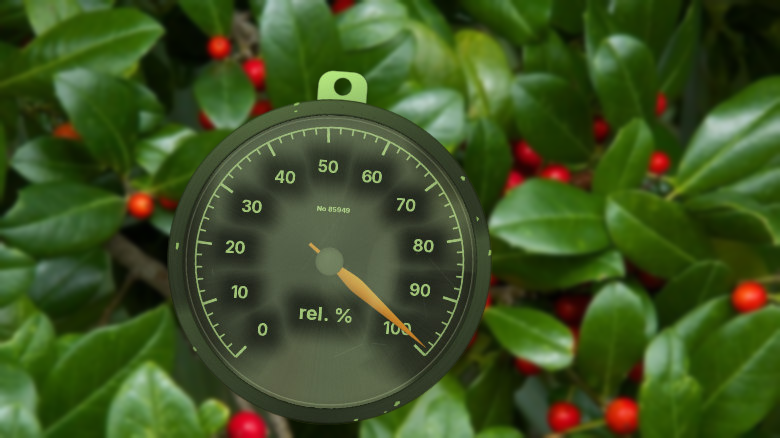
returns 99 %
